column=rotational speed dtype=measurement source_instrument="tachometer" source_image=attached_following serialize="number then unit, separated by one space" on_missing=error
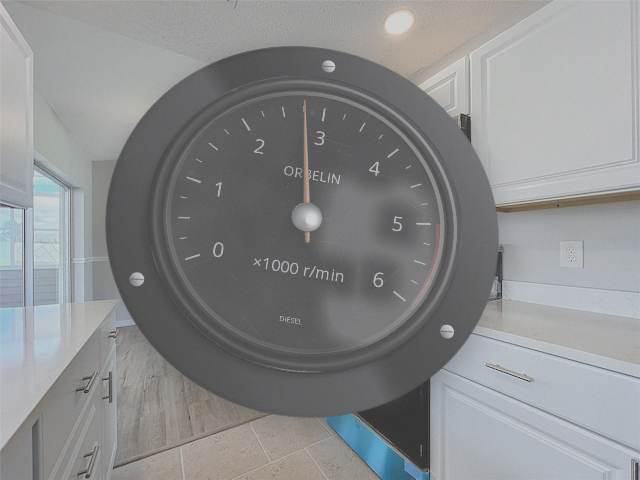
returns 2750 rpm
